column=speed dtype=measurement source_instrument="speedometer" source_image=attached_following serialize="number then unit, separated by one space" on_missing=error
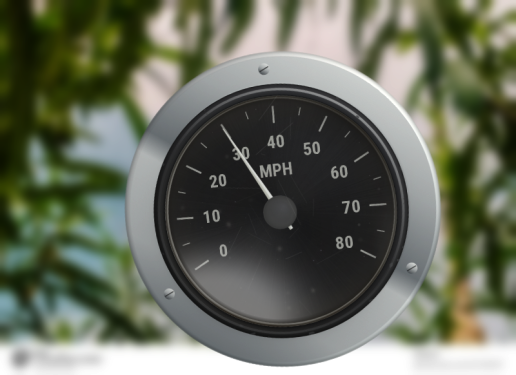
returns 30 mph
